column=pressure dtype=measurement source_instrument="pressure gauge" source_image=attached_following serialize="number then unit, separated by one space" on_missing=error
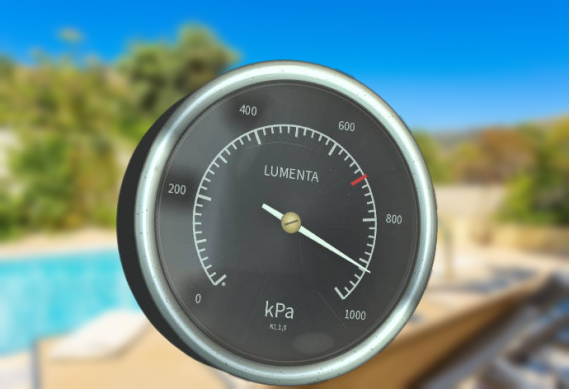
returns 920 kPa
